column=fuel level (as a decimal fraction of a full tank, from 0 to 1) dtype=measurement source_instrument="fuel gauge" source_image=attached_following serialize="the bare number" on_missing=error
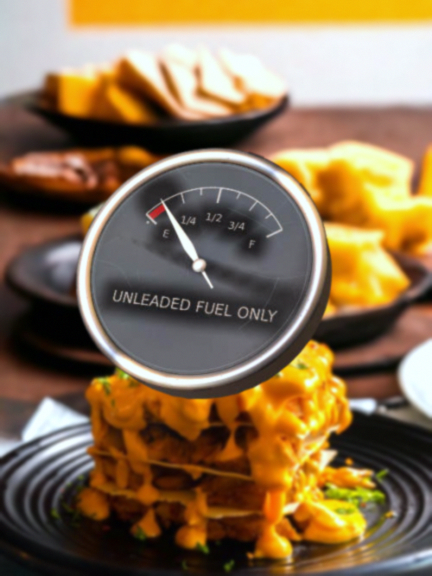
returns 0.125
